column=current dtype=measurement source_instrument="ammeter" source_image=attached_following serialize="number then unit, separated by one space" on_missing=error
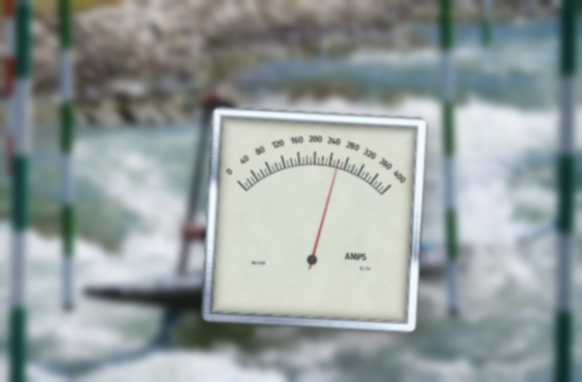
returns 260 A
